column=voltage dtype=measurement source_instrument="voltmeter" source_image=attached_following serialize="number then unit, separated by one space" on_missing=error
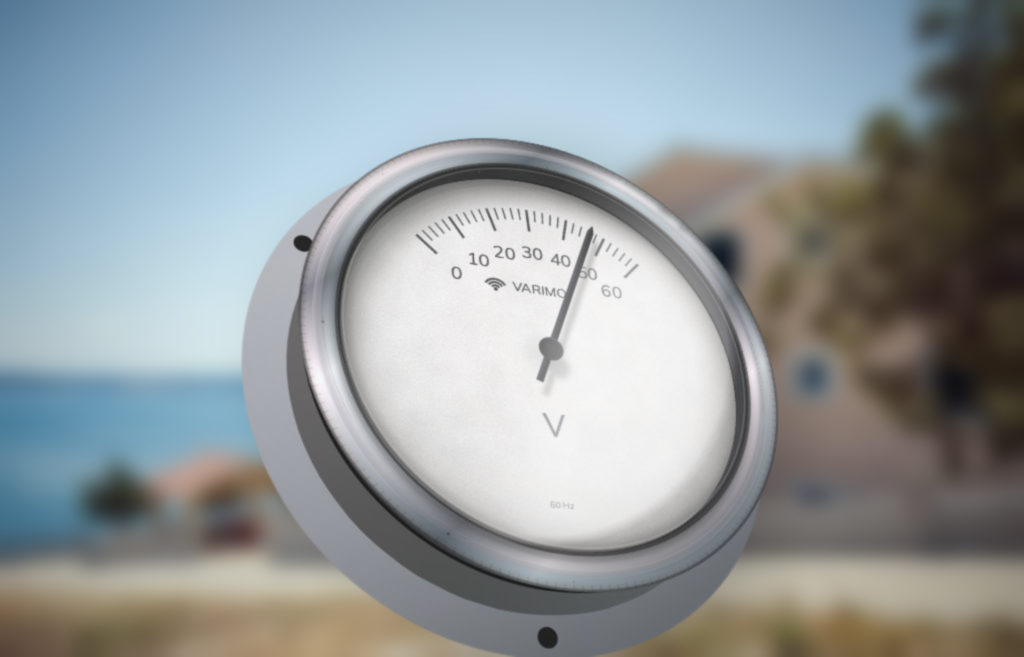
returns 46 V
